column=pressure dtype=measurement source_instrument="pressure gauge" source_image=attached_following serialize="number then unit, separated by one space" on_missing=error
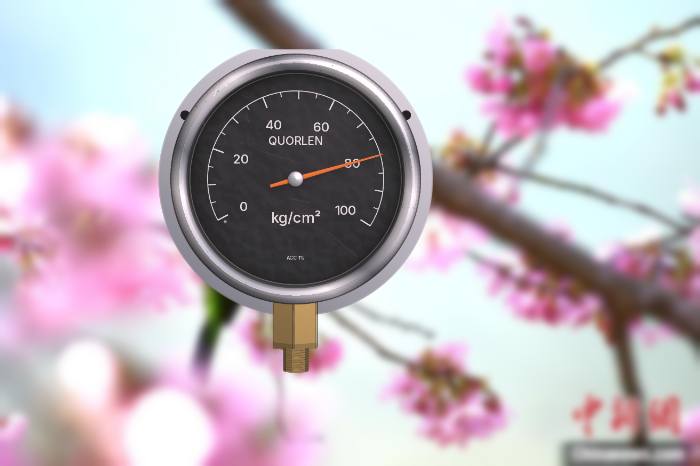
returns 80 kg/cm²
